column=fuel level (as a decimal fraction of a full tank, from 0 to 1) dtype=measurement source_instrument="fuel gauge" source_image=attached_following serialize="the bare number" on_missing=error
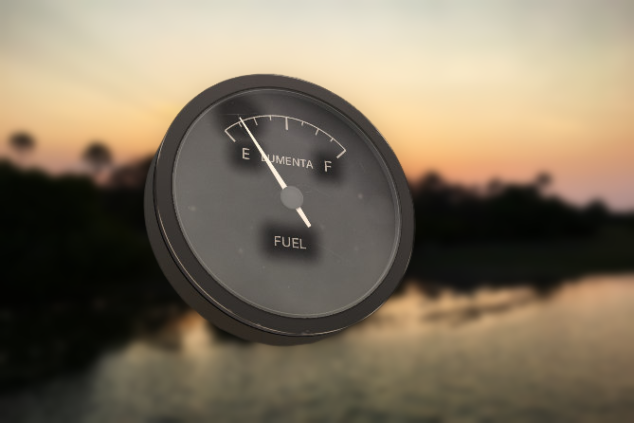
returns 0.125
